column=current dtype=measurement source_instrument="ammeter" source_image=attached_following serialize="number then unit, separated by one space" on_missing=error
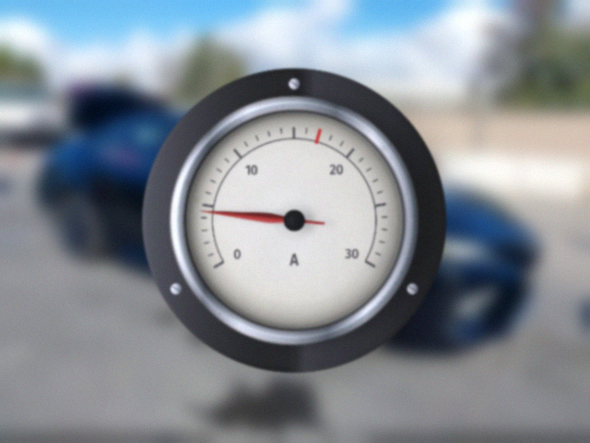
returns 4.5 A
